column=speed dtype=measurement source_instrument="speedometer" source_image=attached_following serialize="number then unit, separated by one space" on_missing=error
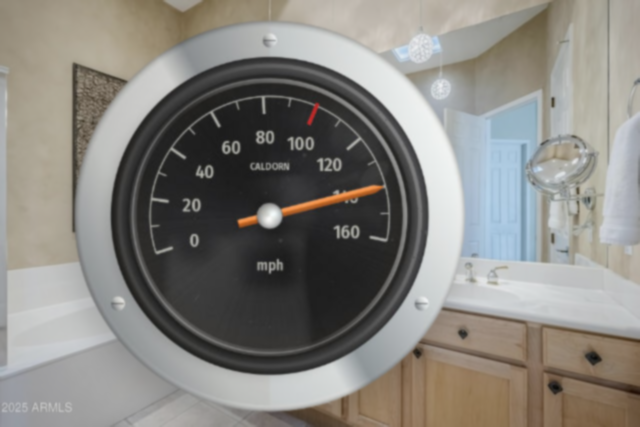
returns 140 mph
